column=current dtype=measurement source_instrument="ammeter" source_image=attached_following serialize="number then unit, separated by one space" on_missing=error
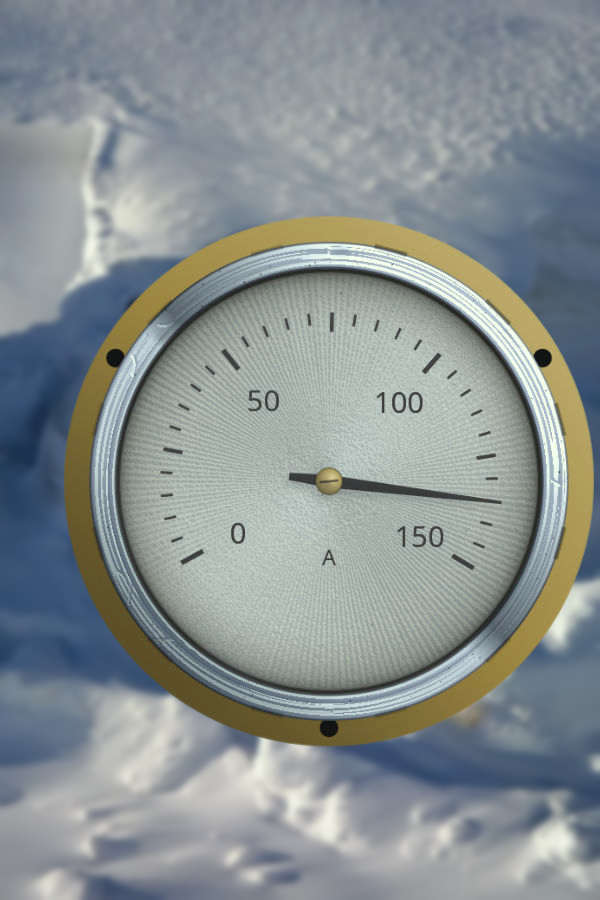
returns 135 A
